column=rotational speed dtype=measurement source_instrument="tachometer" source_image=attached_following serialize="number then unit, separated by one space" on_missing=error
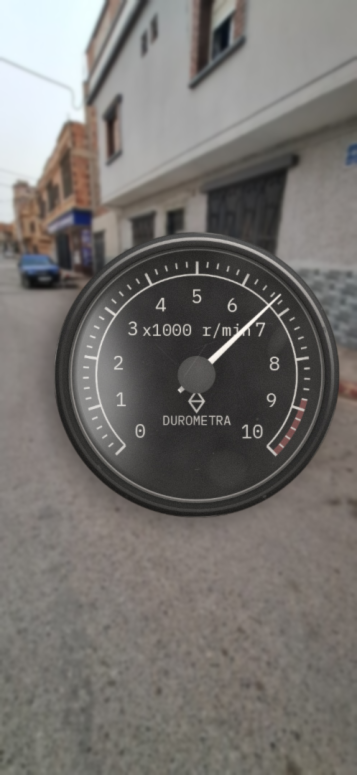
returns 6700 rpm
